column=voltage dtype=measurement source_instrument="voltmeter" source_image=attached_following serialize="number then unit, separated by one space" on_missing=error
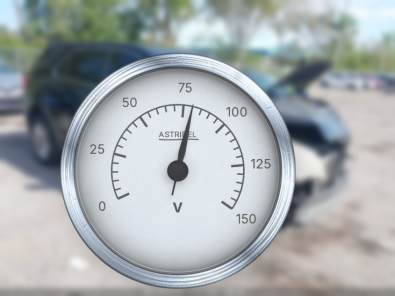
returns 80 V
